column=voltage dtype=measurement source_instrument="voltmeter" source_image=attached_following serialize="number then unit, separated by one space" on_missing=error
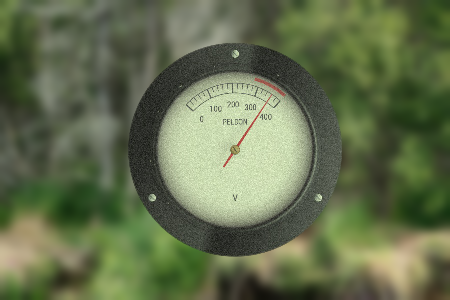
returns 360 V
